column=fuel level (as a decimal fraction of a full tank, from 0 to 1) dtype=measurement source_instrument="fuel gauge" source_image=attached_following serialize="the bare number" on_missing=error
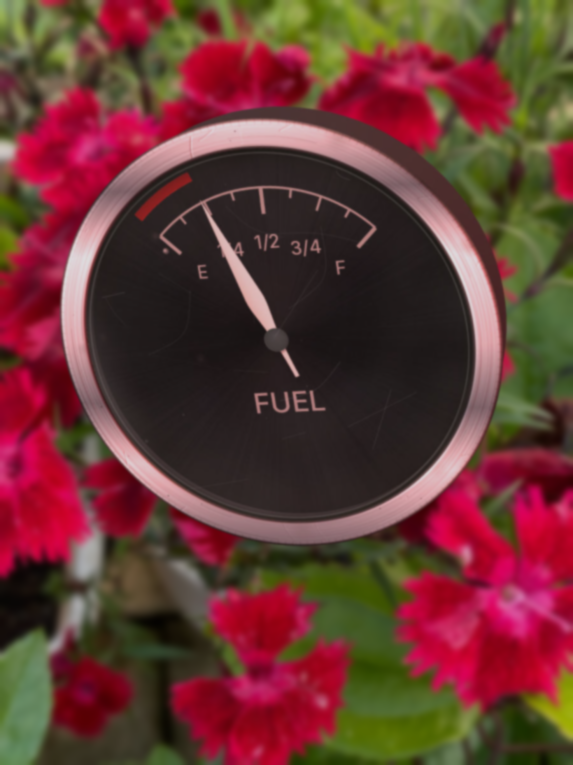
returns 0.25
